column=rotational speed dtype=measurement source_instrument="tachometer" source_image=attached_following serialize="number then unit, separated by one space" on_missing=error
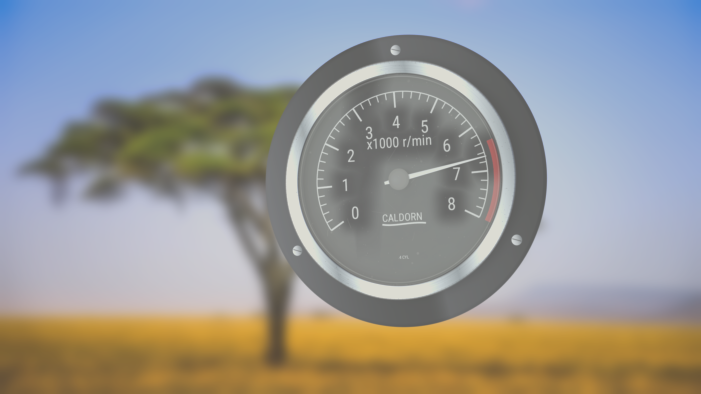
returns 6700 rpm
